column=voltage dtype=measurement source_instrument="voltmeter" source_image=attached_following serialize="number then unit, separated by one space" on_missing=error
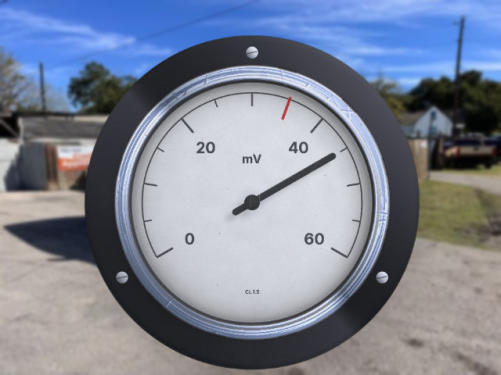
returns 45 mV
